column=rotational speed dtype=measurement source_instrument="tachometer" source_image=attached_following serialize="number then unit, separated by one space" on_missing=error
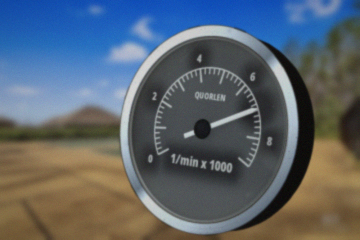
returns 7000 rpm
